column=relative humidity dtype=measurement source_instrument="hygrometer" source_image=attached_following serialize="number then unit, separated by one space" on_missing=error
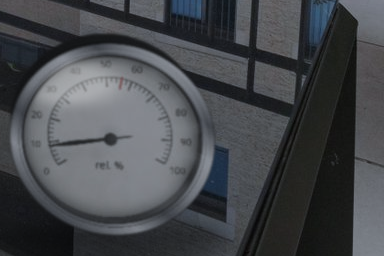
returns 10 %
